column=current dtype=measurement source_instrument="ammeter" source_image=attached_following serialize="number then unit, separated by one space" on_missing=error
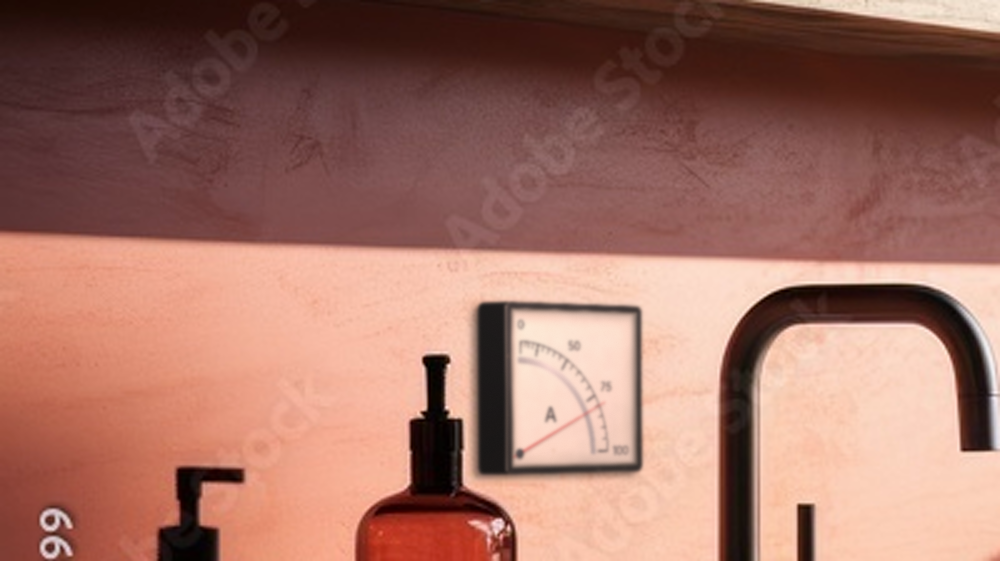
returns 80 A
